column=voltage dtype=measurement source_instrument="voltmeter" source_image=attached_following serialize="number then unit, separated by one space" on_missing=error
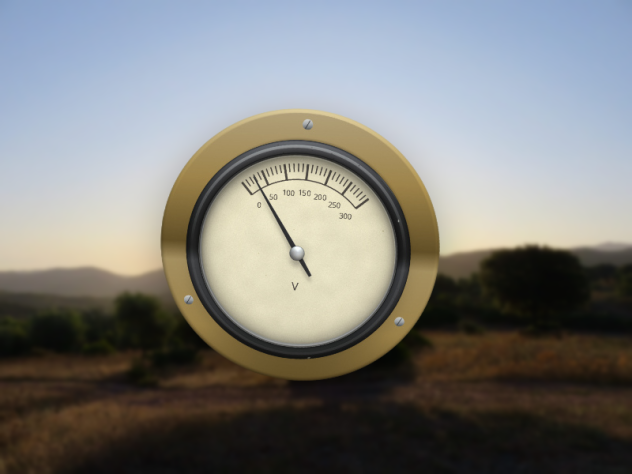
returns 30 V
